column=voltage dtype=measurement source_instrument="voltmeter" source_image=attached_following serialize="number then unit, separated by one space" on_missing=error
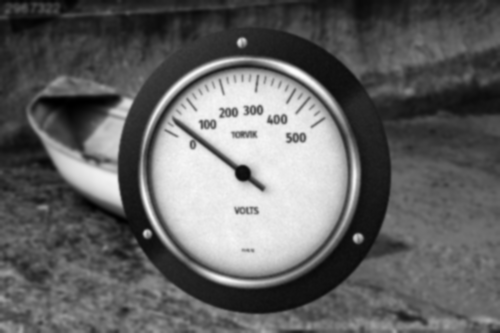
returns 40 V
